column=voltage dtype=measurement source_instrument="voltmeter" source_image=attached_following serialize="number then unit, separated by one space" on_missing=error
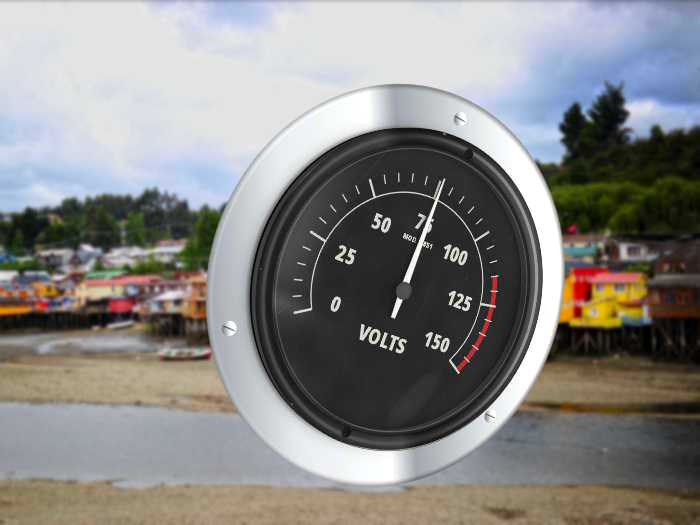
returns 75 V
